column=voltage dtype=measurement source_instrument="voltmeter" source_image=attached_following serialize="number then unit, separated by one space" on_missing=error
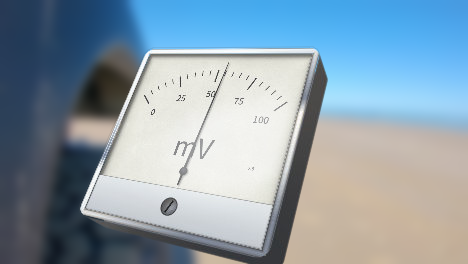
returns 55 mV
